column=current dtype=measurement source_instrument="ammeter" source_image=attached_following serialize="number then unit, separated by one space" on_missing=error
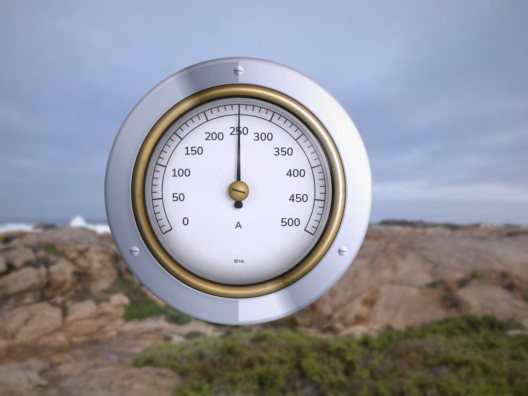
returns 250 A
